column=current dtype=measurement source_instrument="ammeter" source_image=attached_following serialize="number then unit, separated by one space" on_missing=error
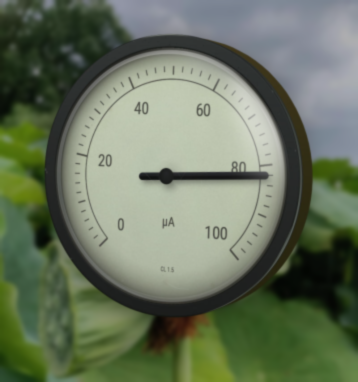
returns 82 µA
